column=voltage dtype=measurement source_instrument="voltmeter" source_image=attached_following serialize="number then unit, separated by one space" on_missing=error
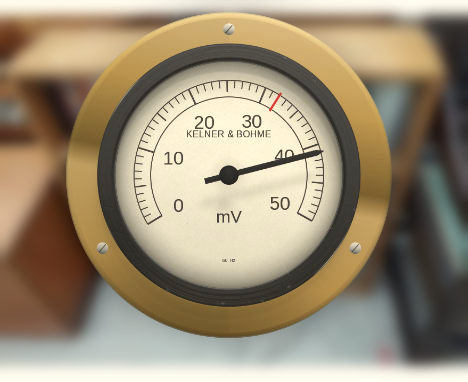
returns 41 mV
